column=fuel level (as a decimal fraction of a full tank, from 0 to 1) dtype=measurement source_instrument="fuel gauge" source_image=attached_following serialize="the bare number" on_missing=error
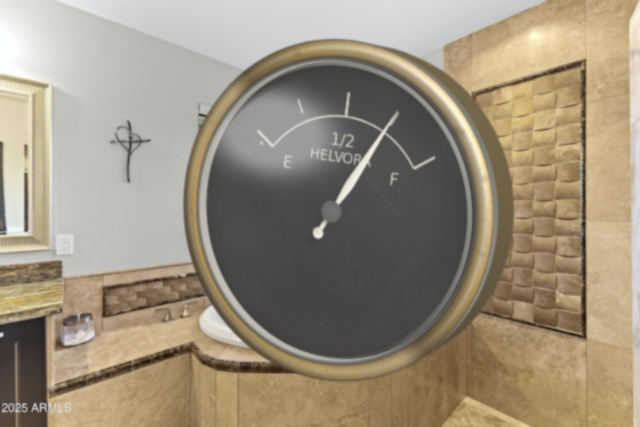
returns 0.75
